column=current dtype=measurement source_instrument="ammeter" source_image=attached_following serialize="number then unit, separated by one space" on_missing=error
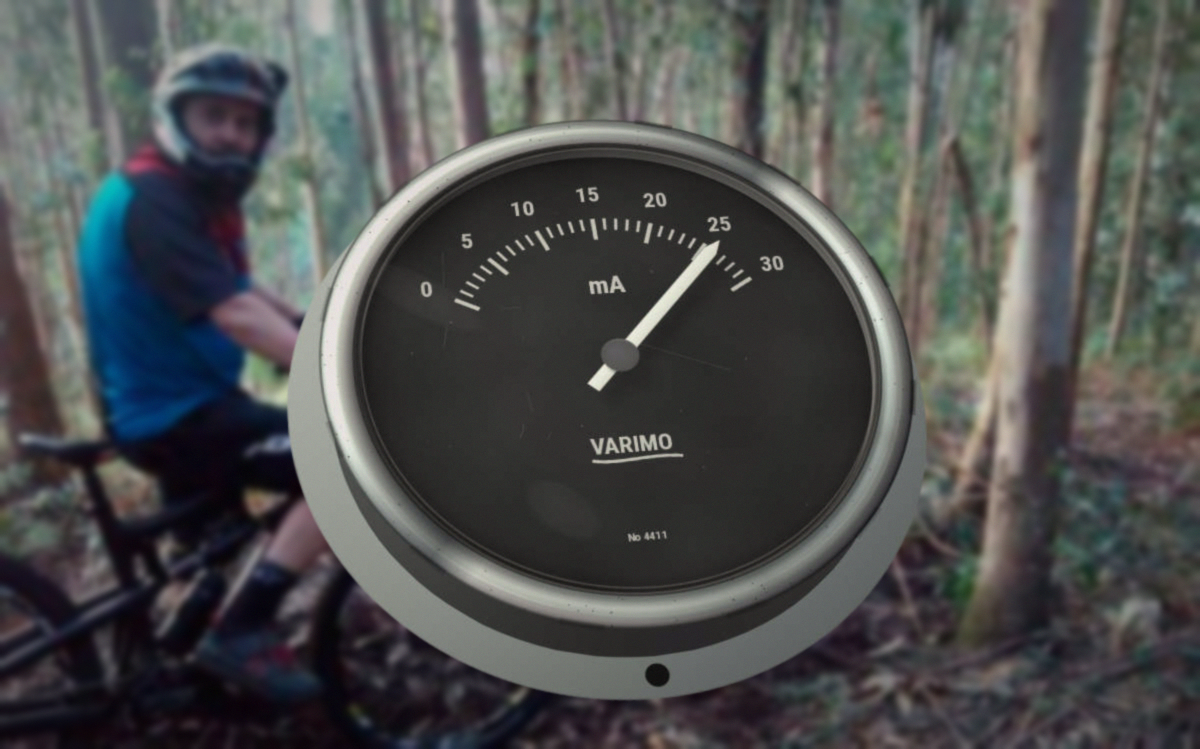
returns 26 mA
